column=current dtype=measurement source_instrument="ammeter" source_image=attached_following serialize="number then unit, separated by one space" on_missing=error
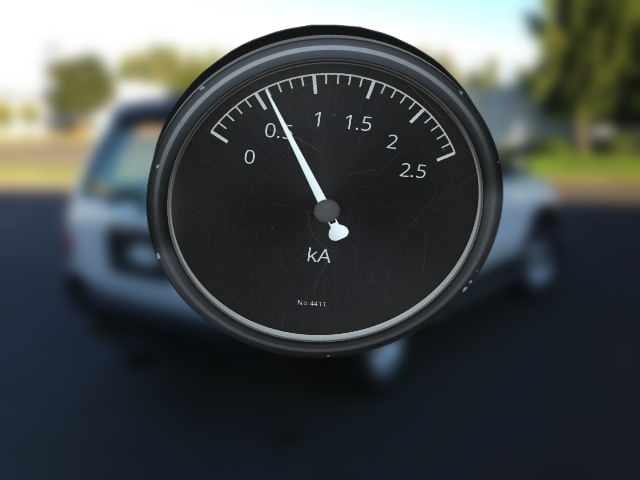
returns 0.6 kA
